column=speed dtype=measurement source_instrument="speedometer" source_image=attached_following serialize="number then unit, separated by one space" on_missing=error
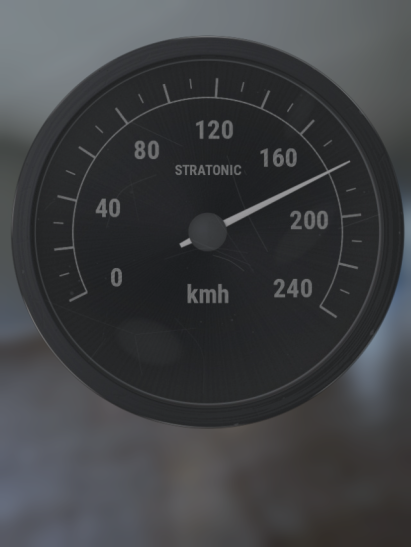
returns 180 km/h
